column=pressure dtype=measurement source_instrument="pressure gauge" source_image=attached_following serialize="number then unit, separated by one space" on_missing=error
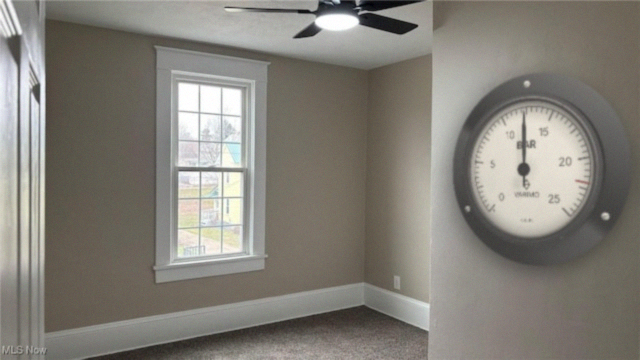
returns 12.5 bar
